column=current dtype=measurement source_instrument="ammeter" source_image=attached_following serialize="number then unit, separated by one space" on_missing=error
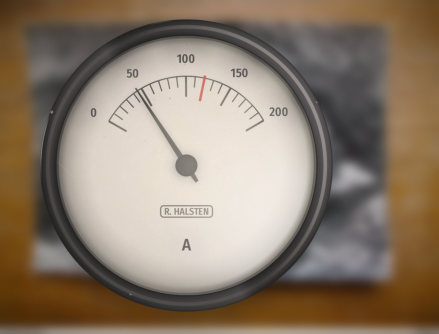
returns 45 A
